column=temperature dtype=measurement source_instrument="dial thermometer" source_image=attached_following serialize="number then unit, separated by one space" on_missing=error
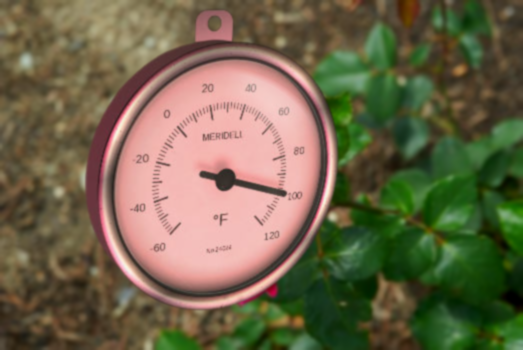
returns 100 °F
